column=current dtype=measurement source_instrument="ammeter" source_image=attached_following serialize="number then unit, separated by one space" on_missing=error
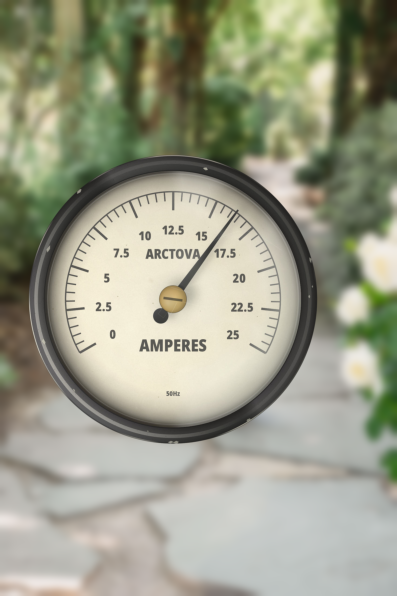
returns 16.25 A
